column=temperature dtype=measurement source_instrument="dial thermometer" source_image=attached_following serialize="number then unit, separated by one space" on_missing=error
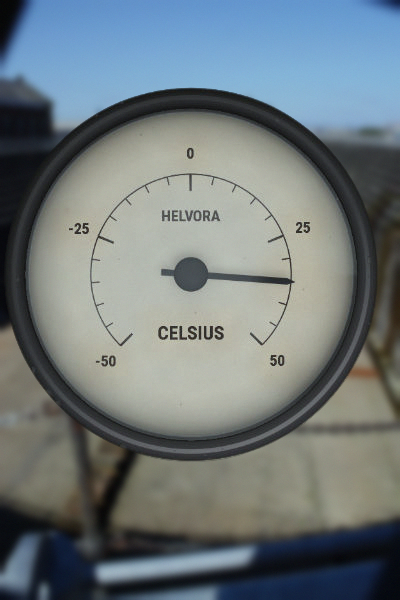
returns 35 °C
